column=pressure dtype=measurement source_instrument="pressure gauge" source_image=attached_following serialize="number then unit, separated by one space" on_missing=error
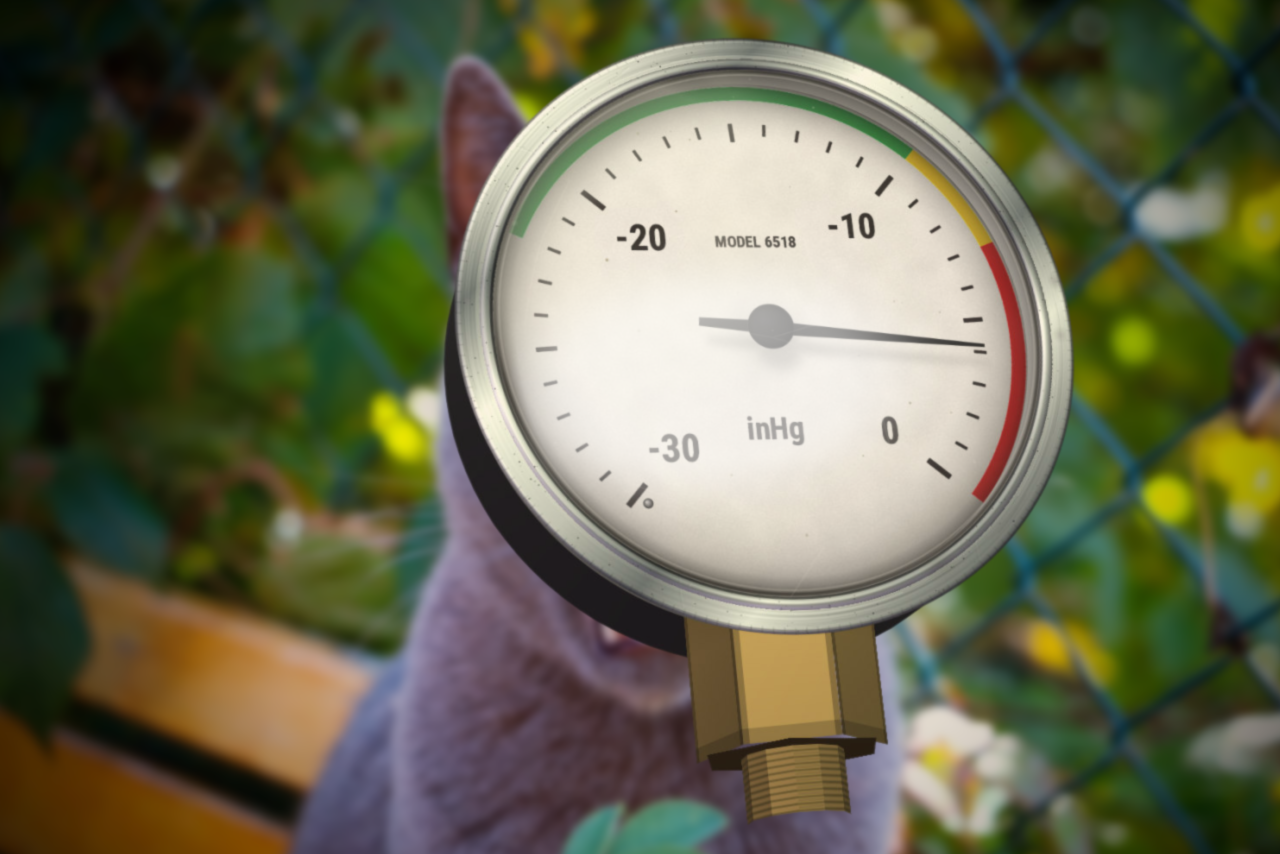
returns -4 inHg
